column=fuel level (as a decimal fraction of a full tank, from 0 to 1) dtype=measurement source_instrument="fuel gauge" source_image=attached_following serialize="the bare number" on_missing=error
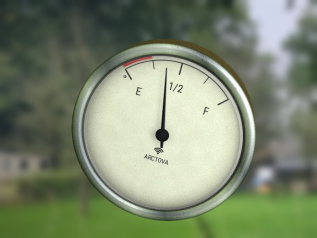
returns 0.375
